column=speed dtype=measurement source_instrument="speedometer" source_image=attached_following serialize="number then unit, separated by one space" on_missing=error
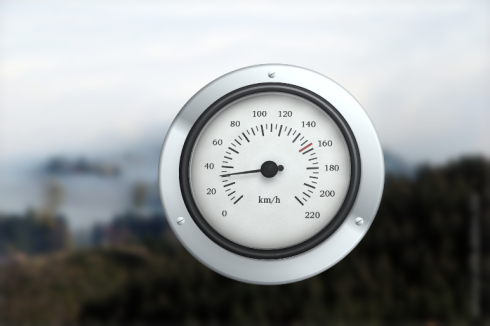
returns 30 km/h
